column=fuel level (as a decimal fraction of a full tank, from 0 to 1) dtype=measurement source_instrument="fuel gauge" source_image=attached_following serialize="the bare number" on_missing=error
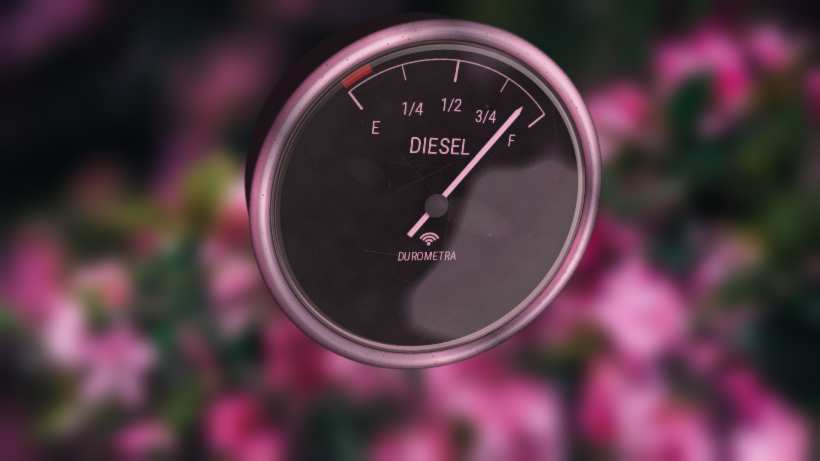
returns 0.875
